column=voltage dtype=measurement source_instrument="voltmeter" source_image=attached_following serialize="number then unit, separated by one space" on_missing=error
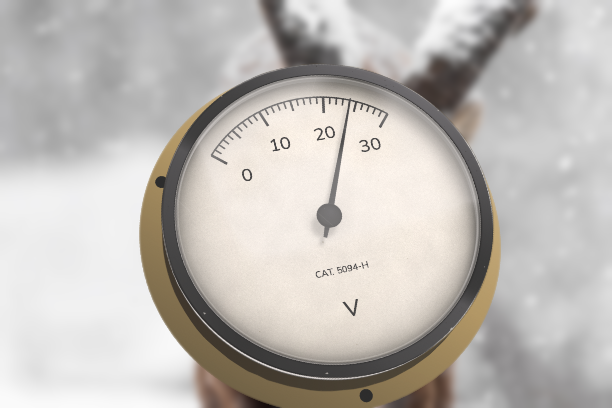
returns 24 V
